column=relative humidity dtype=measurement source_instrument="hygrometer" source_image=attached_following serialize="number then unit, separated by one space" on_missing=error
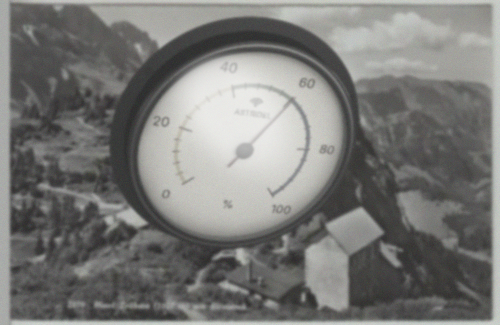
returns 60 %
